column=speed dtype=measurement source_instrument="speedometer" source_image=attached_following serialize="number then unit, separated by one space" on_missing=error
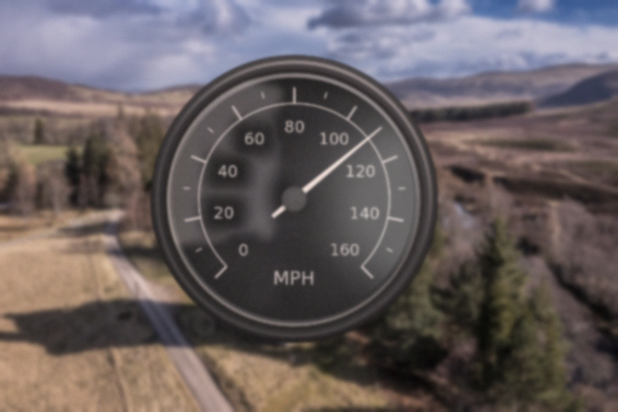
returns 110 mph
